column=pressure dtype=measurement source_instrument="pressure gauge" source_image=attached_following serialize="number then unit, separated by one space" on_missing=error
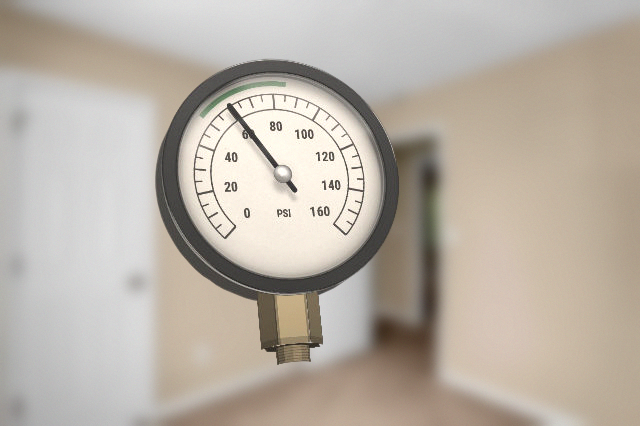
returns 60 psi
